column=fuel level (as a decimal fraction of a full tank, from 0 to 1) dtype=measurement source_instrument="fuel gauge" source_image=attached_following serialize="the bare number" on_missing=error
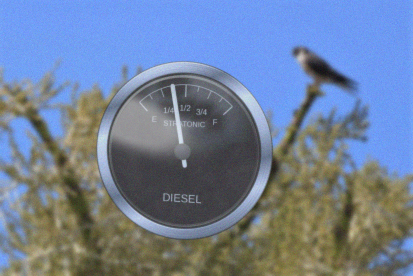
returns 0.375
